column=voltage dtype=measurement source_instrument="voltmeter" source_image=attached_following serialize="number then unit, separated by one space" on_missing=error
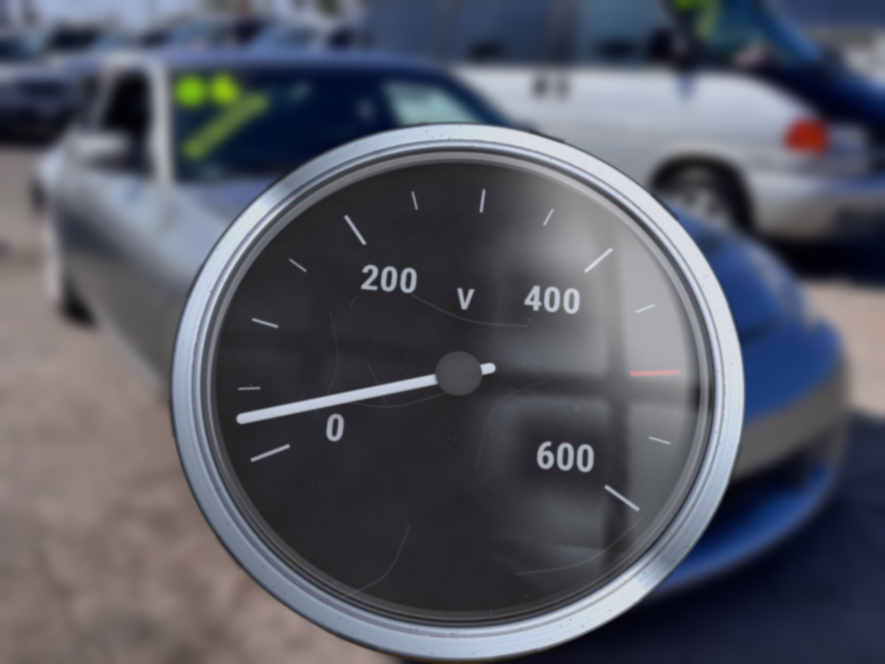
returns 25 V
